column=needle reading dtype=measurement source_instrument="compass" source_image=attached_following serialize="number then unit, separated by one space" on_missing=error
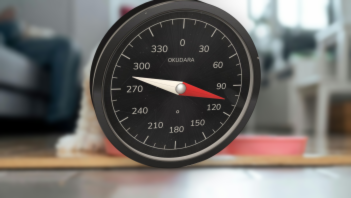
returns 105 °
